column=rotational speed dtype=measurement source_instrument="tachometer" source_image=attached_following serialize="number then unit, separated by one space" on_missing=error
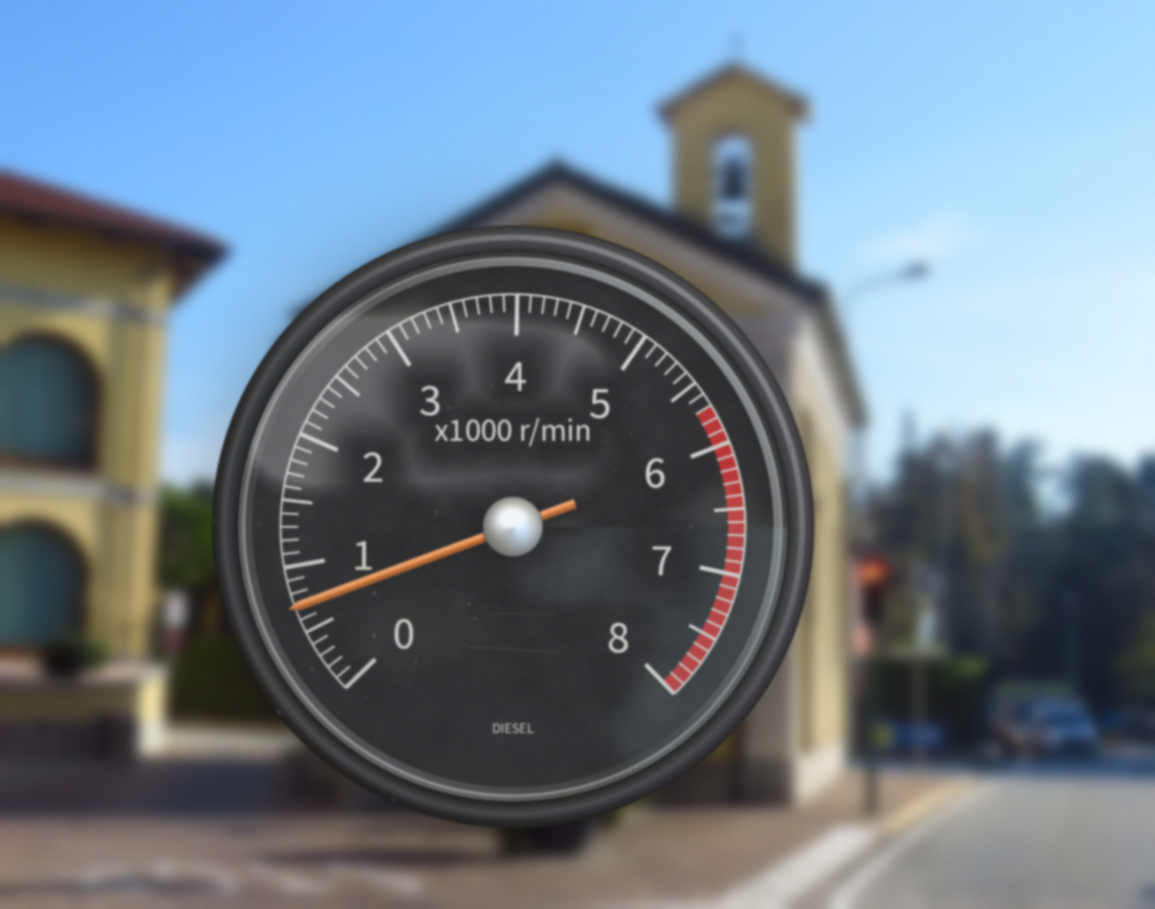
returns 700 rpm
